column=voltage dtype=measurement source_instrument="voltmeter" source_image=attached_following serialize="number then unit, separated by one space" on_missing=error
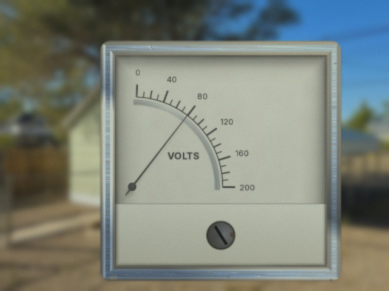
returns 80 V
